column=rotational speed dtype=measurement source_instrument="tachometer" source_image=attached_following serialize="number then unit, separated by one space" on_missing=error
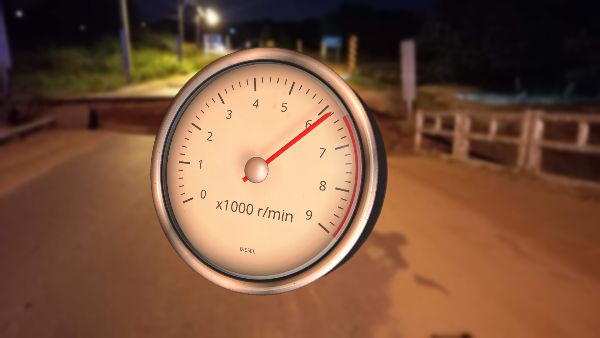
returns 6200 rpm
